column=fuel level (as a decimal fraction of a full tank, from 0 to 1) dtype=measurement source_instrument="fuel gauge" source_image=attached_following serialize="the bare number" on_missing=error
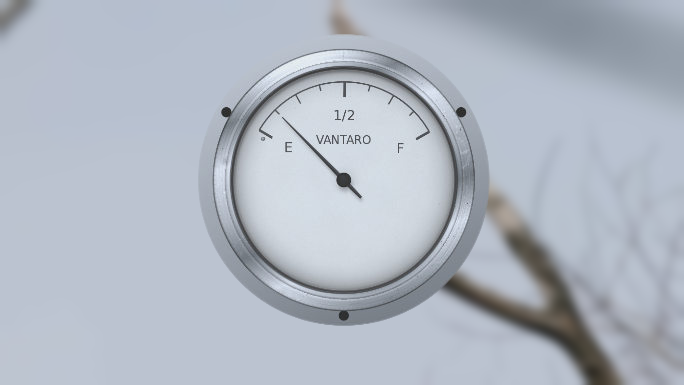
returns 0.125
